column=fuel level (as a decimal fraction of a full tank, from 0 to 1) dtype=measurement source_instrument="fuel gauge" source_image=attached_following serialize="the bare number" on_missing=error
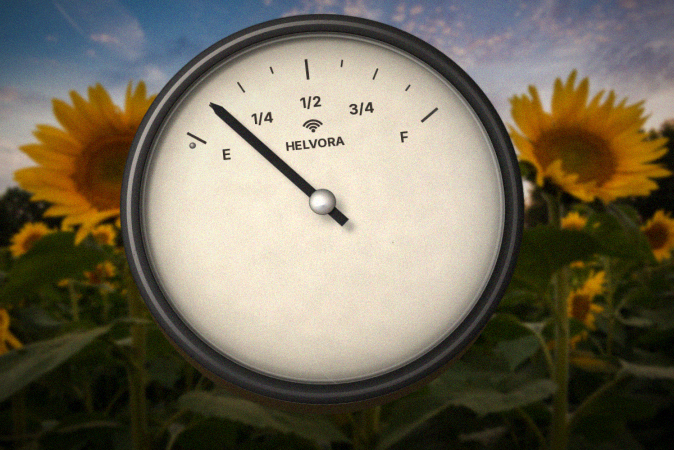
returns 0.125
